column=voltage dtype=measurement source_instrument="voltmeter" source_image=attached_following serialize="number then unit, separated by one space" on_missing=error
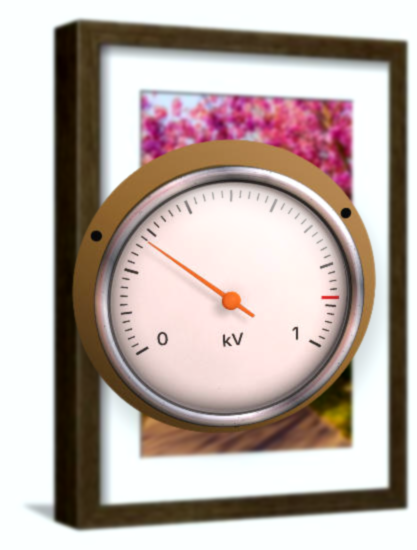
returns 0.28 kV
